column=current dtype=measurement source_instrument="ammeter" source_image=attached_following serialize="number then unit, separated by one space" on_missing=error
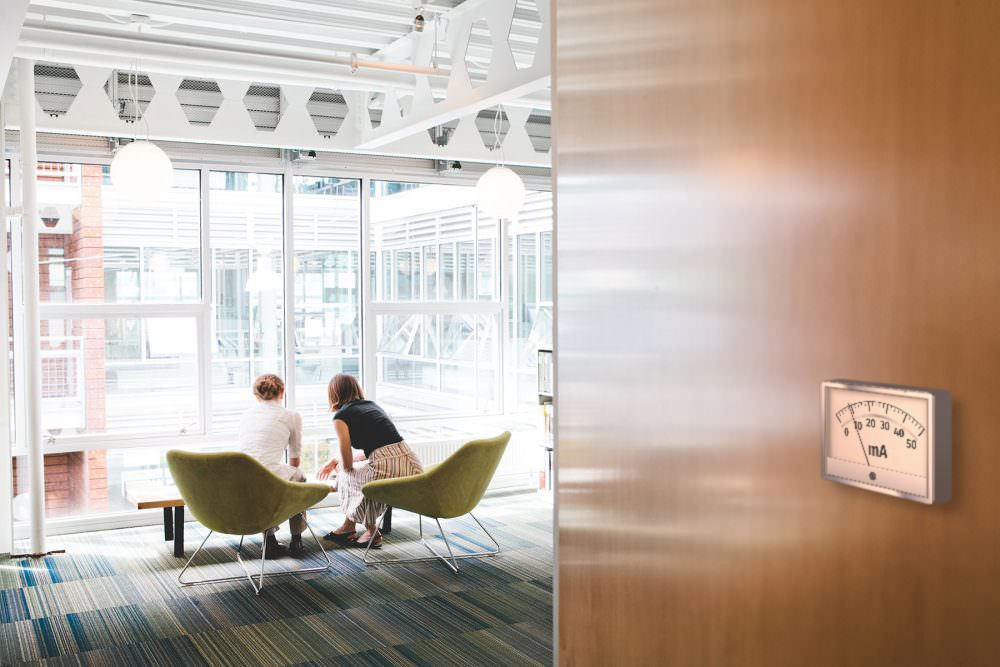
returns 10 mA
